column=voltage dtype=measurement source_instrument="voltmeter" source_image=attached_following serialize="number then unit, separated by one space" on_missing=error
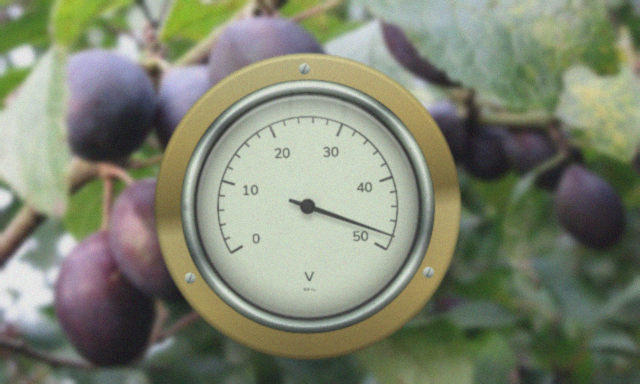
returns 48 V
